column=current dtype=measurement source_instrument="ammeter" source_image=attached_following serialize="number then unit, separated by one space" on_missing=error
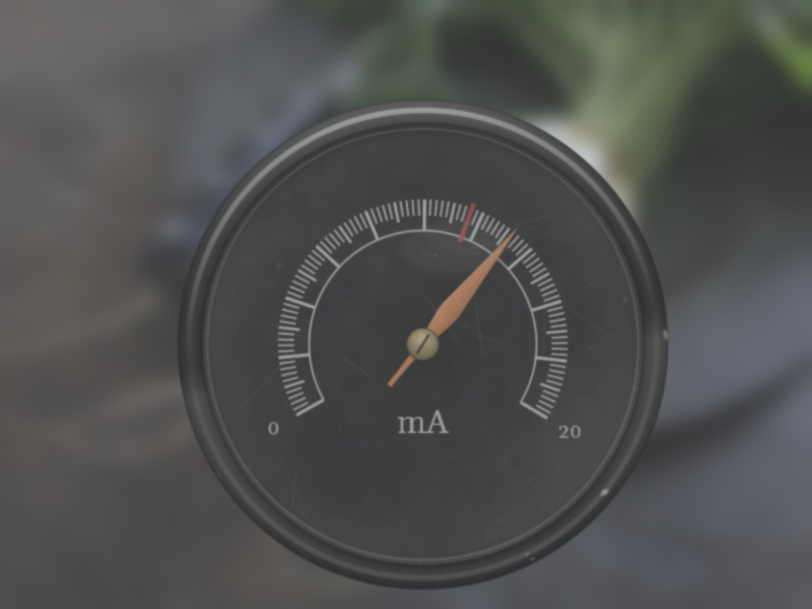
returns 13.2 mA
